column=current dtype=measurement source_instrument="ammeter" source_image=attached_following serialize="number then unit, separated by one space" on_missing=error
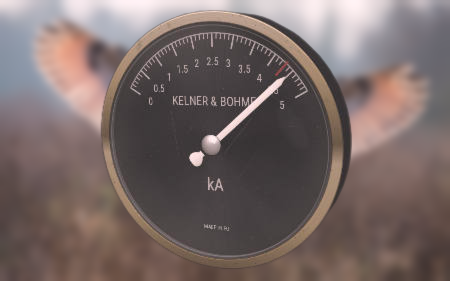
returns 4.5 kA
